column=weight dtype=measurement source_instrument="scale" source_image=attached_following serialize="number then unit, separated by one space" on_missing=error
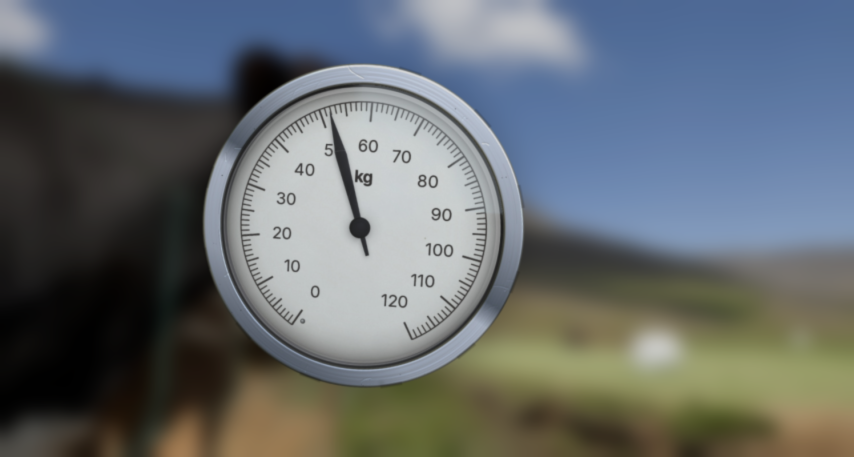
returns 52 kg
